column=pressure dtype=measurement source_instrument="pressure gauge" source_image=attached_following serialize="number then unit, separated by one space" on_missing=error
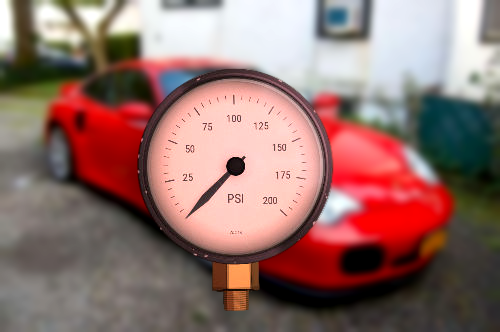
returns 0 psi
